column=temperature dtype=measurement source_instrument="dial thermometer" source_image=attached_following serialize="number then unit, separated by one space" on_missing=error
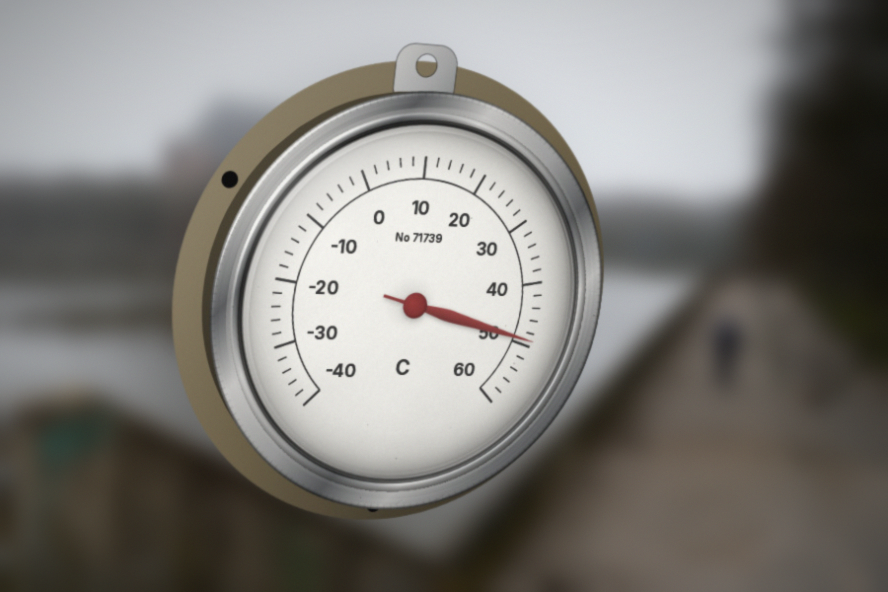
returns 49 °C
